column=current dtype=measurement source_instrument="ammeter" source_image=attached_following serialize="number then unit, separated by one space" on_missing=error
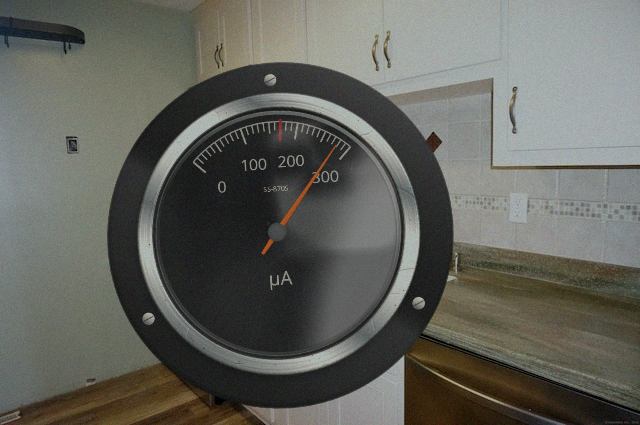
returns 280 µA
